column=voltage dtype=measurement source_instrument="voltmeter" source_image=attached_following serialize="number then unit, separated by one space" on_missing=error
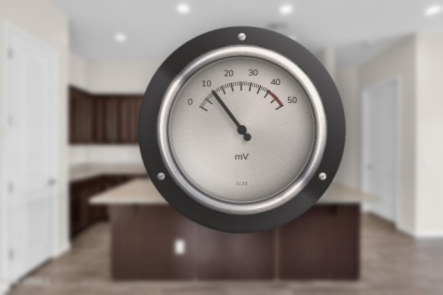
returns 10 mV
